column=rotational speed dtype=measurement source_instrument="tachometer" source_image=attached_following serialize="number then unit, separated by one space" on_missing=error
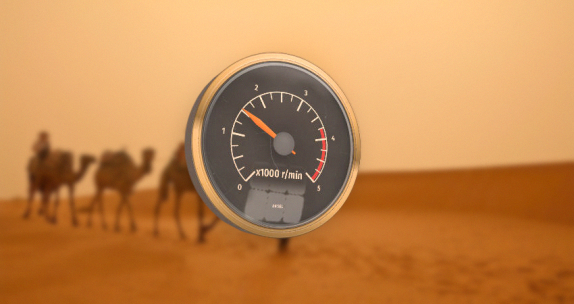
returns 1500 rpm
